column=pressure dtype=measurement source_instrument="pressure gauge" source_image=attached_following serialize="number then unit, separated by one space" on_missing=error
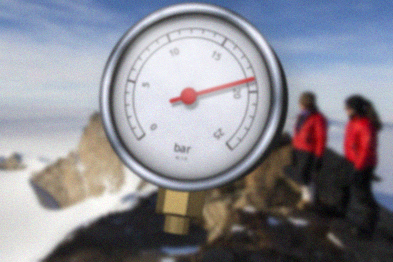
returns 19 bar
